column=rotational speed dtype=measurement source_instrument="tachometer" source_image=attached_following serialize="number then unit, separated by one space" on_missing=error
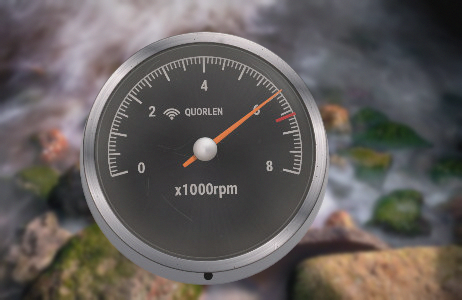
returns 6000 rpm
